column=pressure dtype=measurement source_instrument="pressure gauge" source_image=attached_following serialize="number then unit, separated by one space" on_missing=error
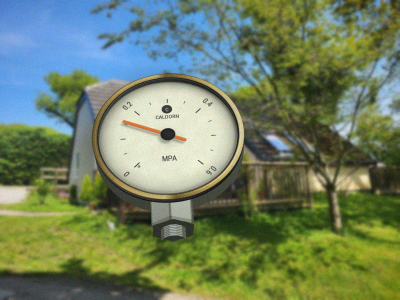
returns 0.15 MPa
